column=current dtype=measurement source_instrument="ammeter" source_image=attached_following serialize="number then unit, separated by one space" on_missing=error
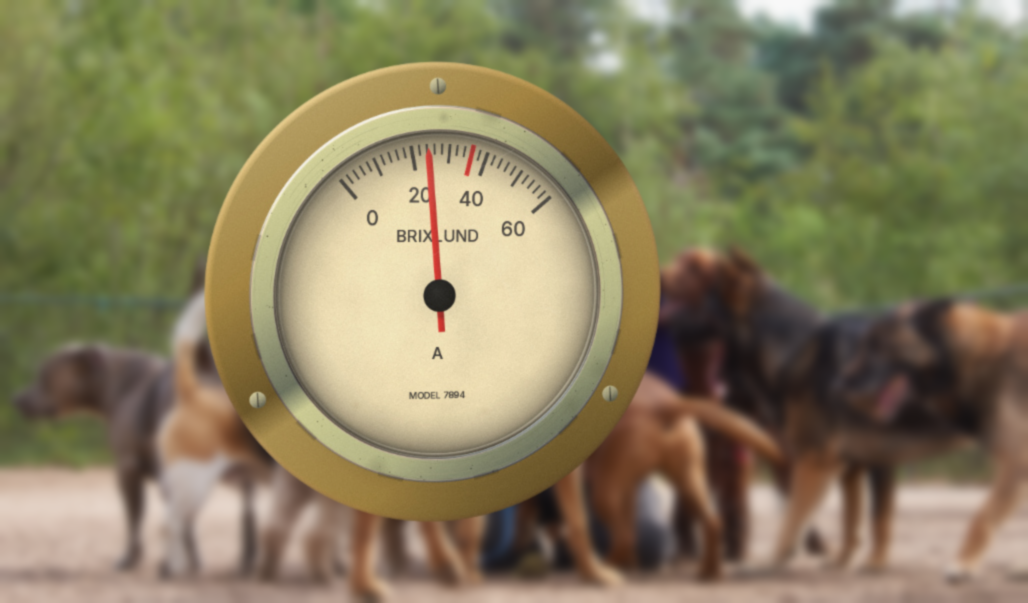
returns 24 A
